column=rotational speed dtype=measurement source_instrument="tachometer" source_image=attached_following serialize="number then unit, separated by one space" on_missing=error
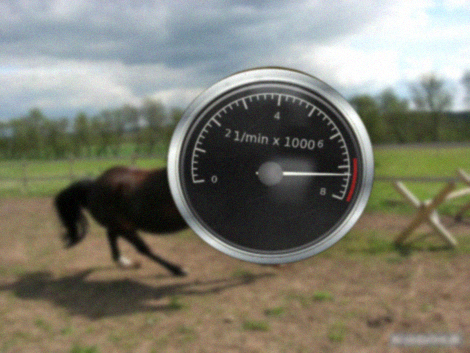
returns 7200 rpm
